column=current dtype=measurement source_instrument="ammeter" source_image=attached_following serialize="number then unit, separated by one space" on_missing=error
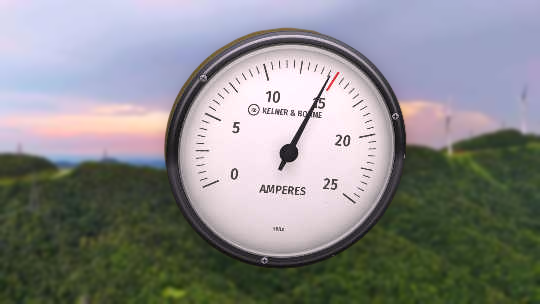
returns 14.5 A
